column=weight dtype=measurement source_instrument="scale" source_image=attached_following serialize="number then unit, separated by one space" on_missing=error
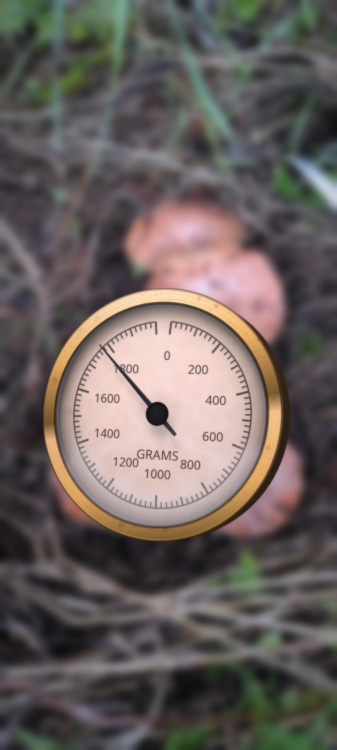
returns 1780 g
